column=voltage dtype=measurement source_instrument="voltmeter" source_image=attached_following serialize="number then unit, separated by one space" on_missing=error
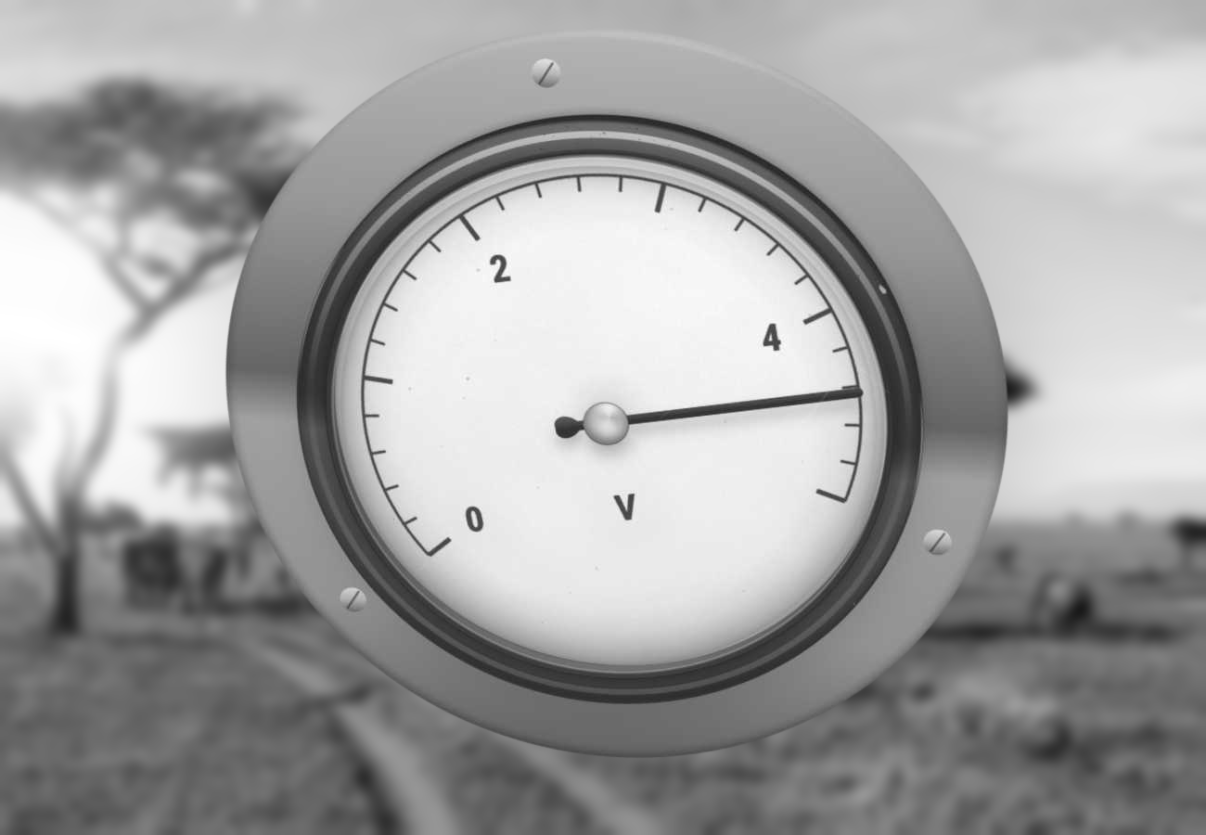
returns 4.4 V
